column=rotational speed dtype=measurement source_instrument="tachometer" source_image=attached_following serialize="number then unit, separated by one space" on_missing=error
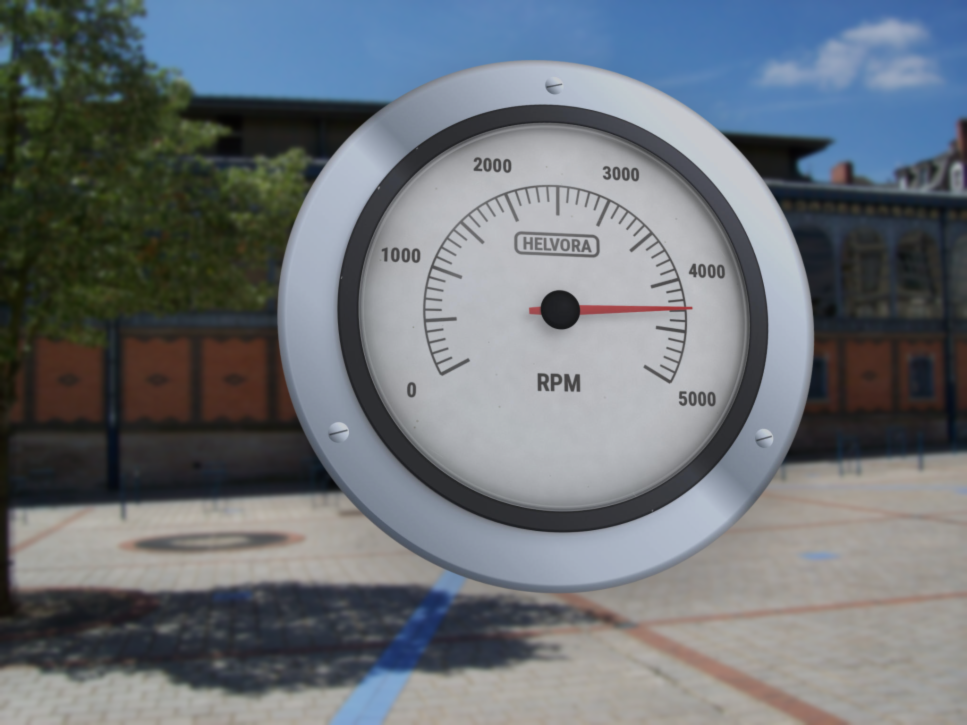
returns 4300 rpm
